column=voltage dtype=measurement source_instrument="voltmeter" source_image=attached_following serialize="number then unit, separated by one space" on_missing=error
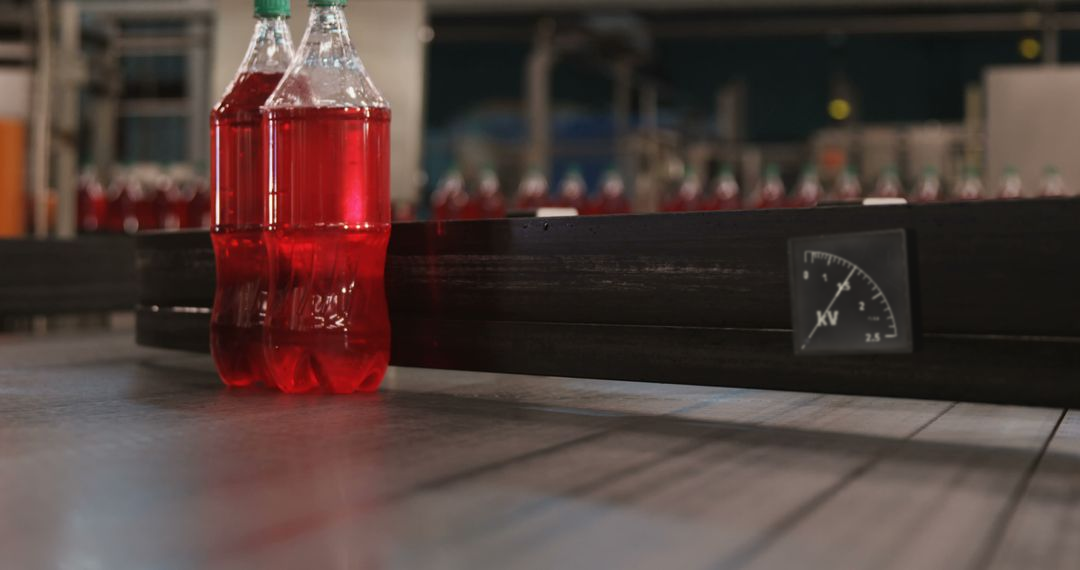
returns 1.5 kV
